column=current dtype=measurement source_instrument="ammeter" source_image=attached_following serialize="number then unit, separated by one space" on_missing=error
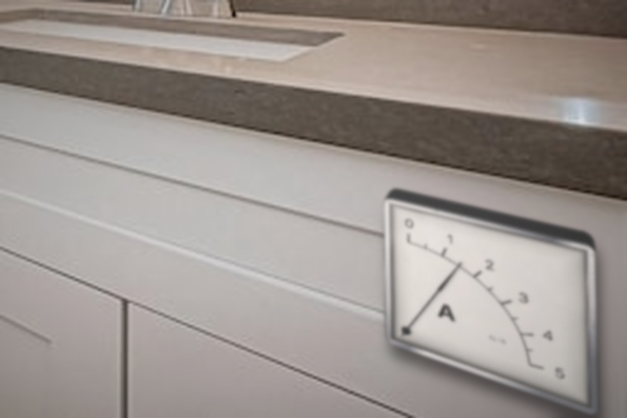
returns 1.5 A
